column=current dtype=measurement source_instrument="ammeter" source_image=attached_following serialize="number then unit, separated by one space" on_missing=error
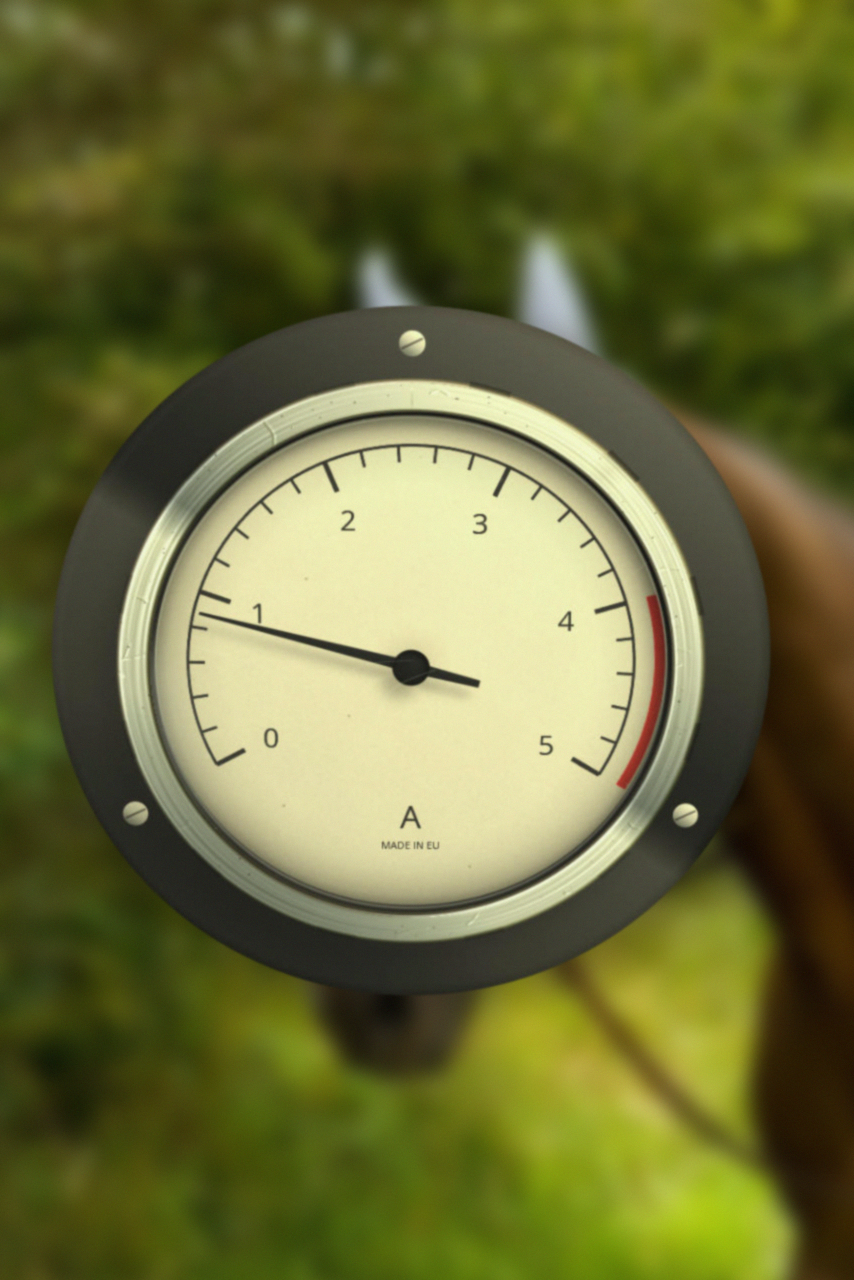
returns 0.9 A
